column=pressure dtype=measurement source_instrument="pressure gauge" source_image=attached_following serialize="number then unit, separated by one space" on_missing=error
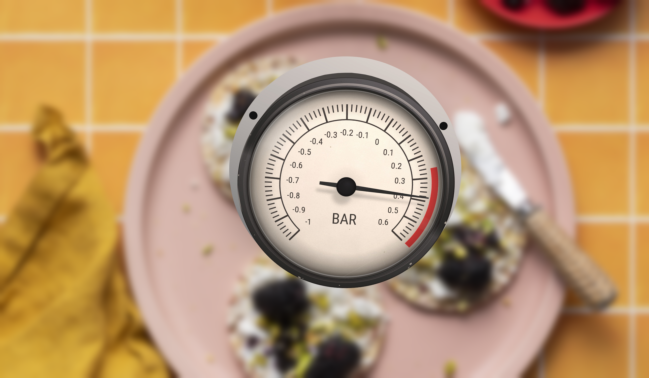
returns 0.38 bar
